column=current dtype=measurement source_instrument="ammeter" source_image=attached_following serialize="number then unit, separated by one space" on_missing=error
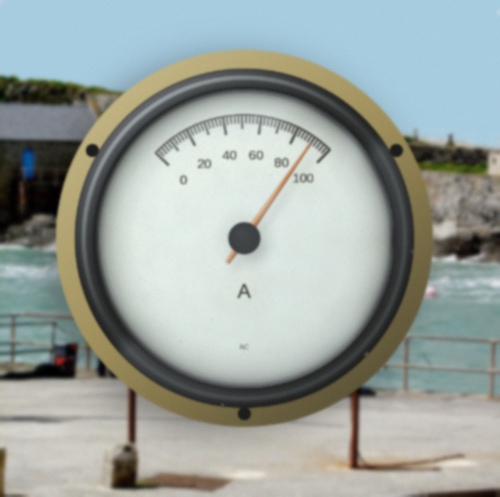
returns 90 A
